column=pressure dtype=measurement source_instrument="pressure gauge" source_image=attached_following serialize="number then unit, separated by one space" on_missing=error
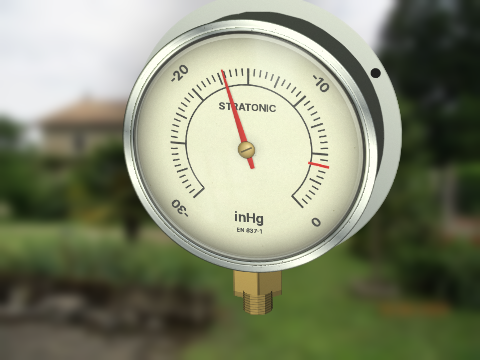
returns -17 inHg
